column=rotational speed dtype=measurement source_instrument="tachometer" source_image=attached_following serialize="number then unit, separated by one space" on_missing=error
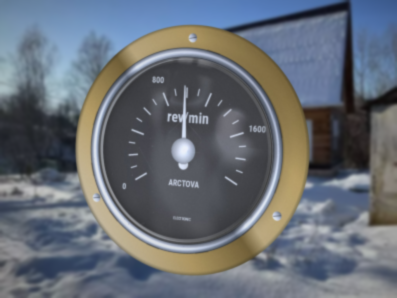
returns 1000 rpm
